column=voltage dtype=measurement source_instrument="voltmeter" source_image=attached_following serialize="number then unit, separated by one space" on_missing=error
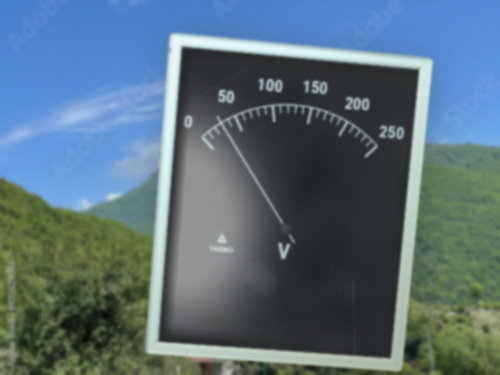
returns 30 V
